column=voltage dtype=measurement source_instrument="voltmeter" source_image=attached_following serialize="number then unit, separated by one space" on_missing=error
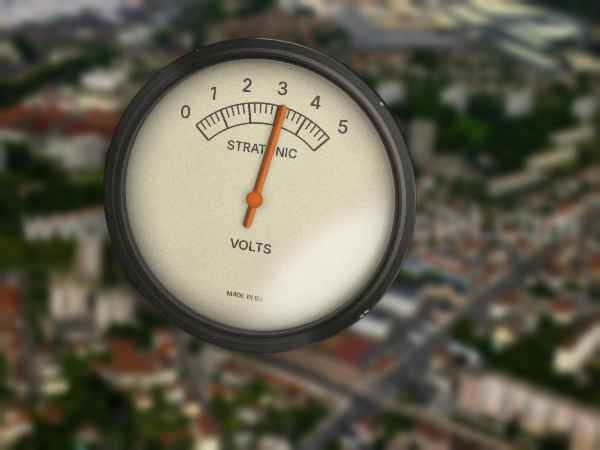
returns 3.2 V
